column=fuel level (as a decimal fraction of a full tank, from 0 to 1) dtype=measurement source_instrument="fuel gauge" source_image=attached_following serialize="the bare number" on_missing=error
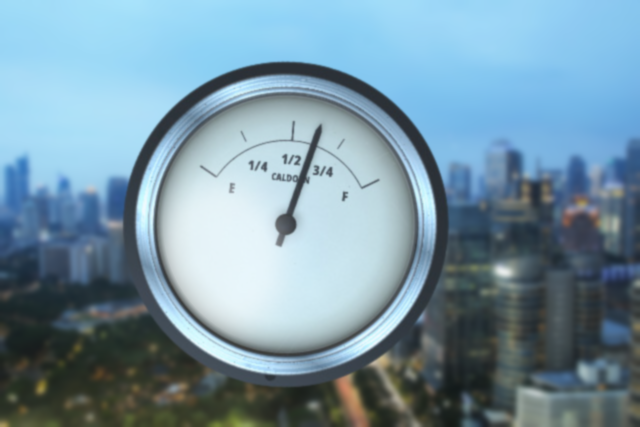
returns 0.625
